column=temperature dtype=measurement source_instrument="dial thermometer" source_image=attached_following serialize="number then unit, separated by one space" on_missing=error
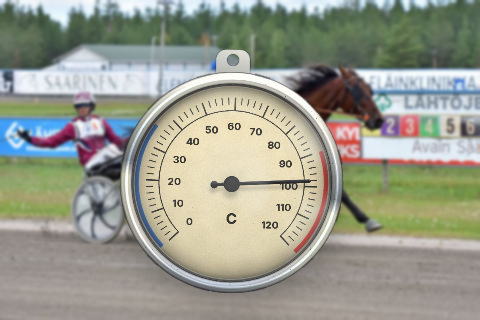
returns 98 °C
